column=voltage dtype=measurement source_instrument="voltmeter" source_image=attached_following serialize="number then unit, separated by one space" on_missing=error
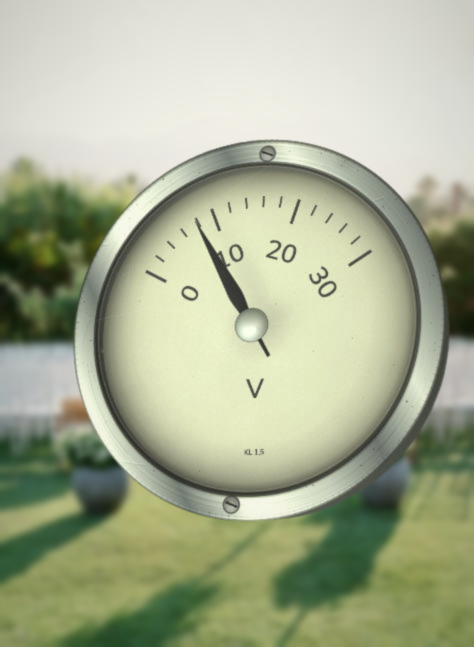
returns 8 V
